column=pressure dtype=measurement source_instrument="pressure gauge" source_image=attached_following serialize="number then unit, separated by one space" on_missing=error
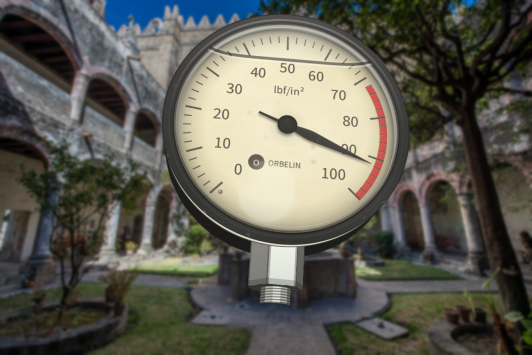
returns 92 psi
